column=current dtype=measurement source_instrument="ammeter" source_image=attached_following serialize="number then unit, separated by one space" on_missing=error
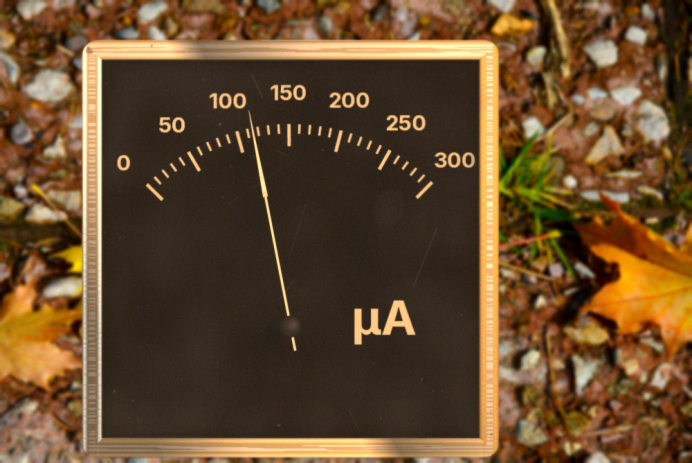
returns 115 µA
